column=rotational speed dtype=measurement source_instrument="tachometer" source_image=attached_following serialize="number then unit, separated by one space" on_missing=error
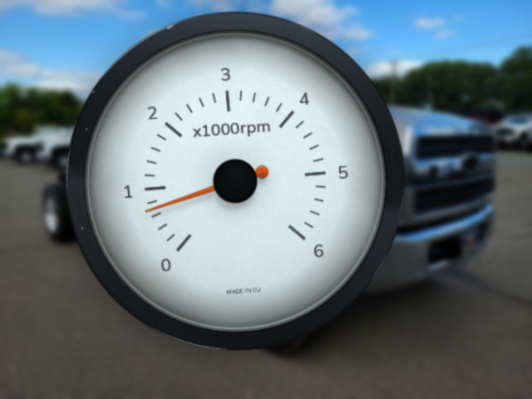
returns 700 rpm
